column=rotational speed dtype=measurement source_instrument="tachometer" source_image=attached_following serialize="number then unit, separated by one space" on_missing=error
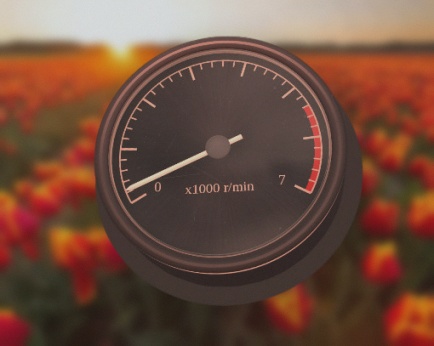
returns 200 rpm
